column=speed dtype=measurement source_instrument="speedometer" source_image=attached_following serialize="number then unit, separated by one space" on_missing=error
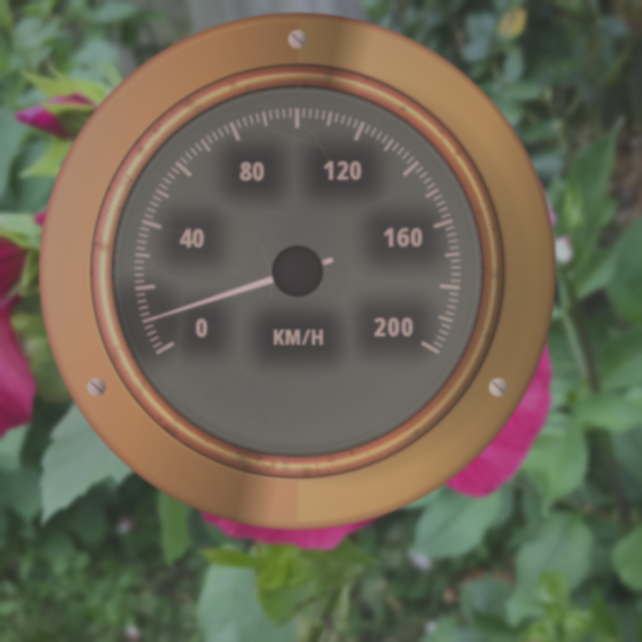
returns 10 km/h
